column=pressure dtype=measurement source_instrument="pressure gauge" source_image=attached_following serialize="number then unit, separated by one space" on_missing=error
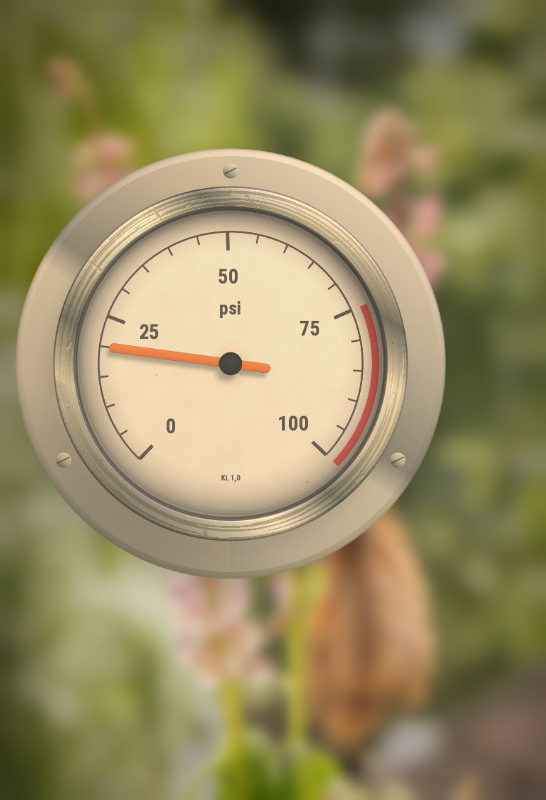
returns 20 psi
